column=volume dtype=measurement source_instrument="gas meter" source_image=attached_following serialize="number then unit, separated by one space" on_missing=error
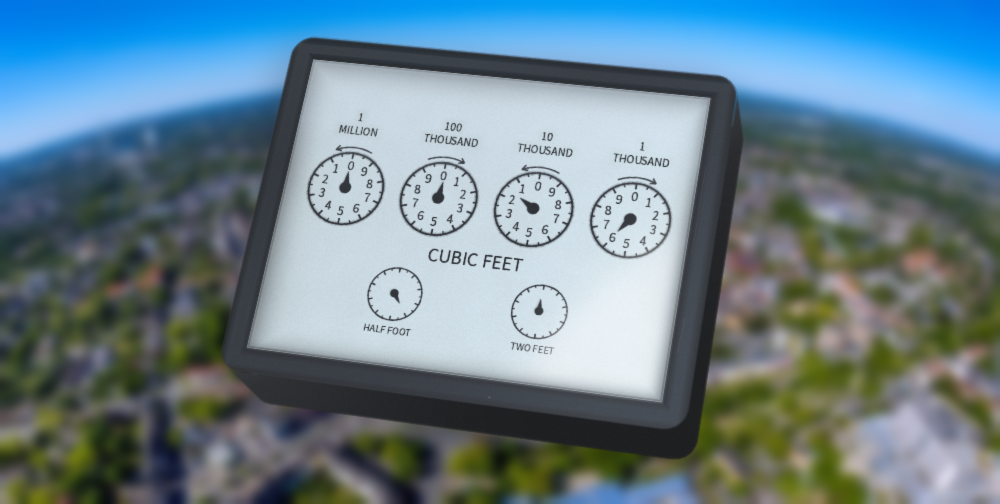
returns 1600 ft³
